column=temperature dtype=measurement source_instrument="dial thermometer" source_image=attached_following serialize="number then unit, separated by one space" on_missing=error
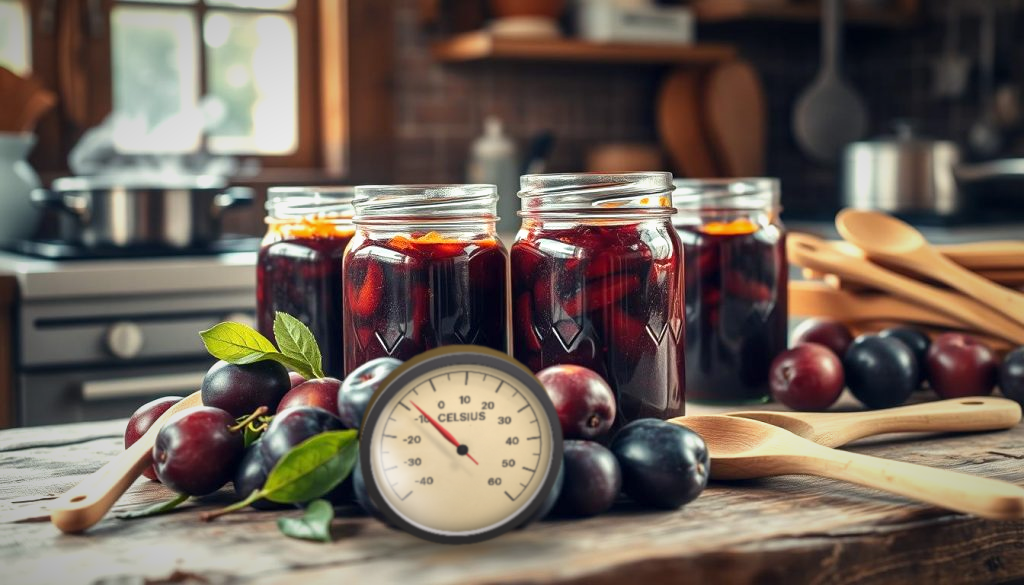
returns -7.5 °C
